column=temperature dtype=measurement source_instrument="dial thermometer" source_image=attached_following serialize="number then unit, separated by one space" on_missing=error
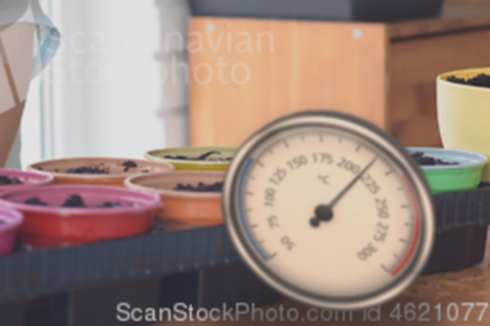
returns 212.5 °C
